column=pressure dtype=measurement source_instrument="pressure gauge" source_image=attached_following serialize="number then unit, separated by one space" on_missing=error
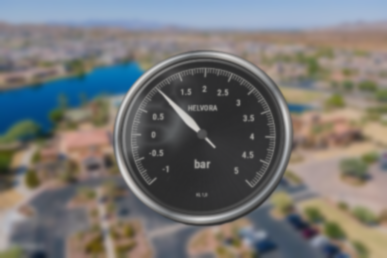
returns 1 bar
